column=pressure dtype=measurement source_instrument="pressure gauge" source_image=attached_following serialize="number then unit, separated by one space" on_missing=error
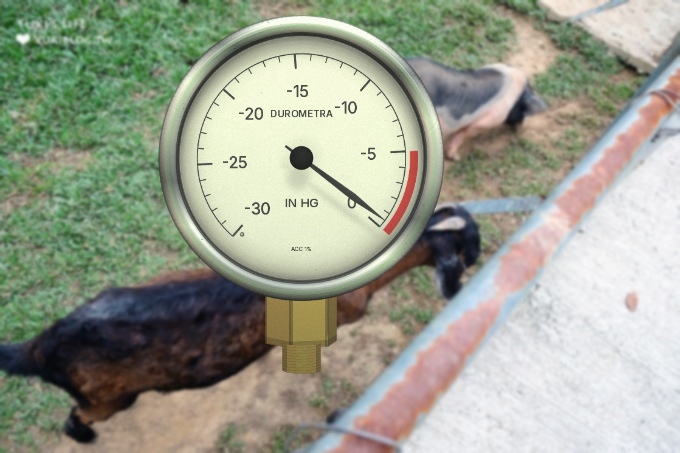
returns -0.5 inHg
